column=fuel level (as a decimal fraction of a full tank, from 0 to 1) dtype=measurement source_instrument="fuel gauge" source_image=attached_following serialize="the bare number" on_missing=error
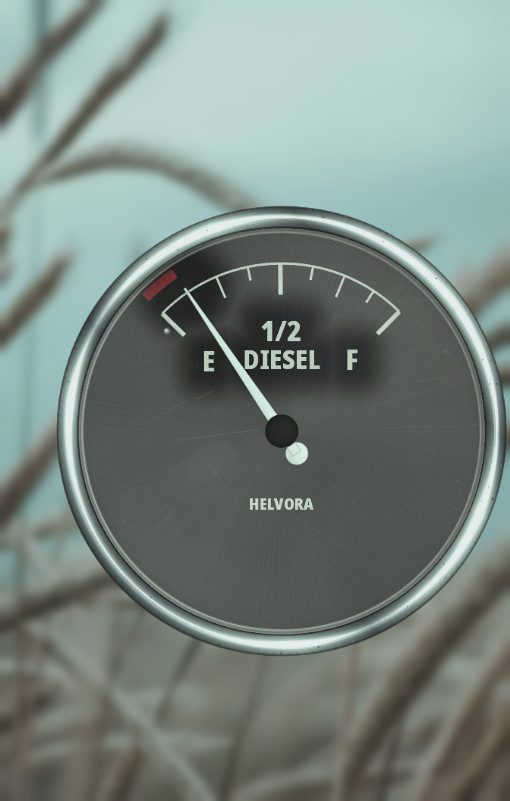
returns 0.125
